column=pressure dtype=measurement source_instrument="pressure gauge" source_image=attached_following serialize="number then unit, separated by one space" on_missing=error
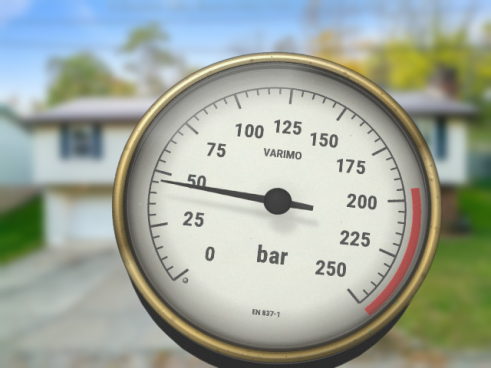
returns 45 bar
